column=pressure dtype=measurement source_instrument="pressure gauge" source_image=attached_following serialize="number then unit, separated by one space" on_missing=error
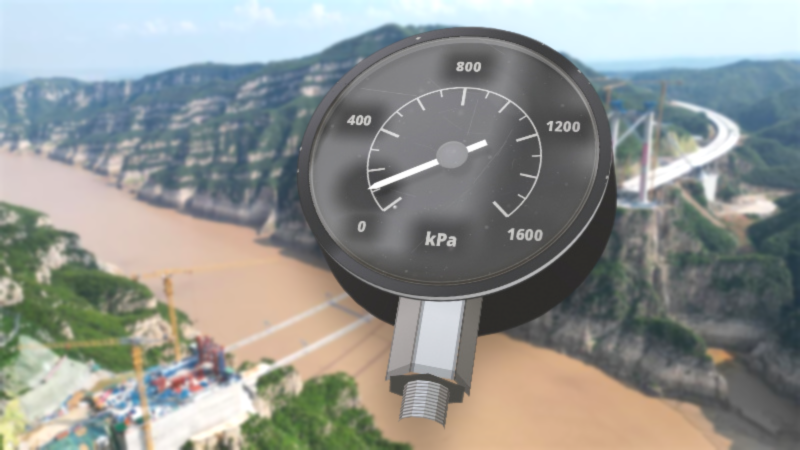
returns 100 kPa
